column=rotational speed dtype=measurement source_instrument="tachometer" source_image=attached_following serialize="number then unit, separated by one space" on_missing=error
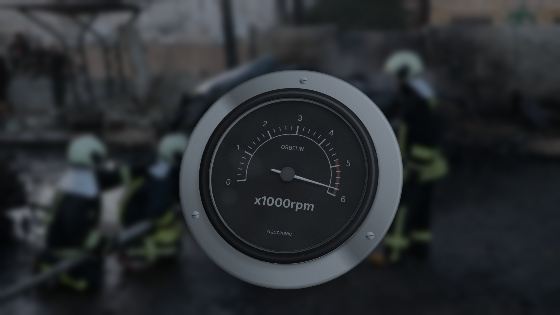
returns 5800 rpm
